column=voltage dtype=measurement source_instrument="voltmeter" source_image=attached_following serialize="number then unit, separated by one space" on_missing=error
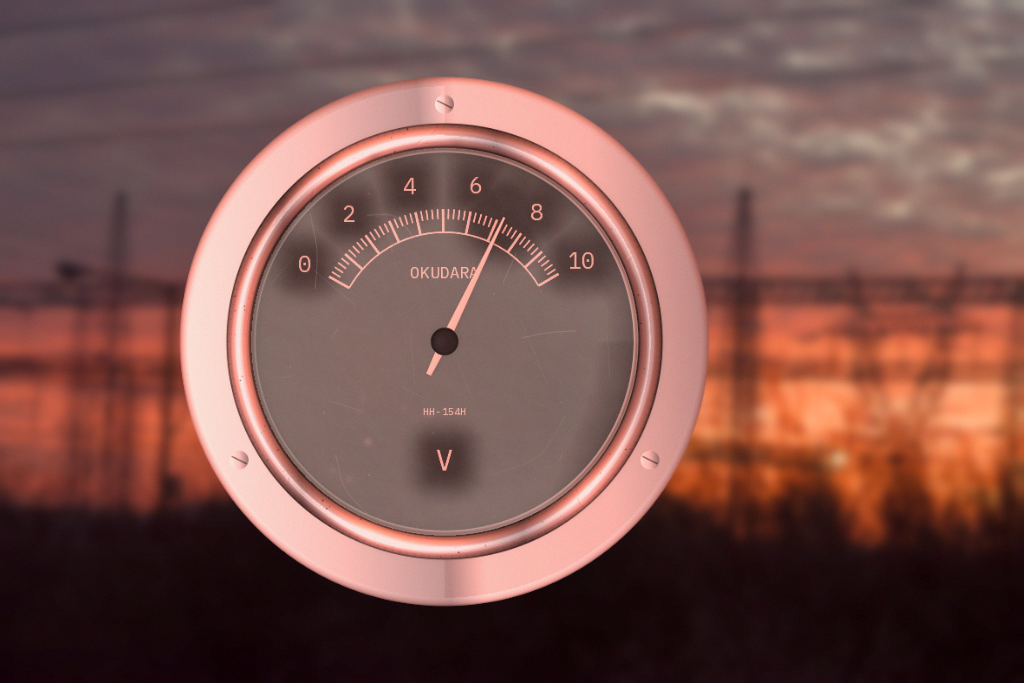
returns 7.2 V
